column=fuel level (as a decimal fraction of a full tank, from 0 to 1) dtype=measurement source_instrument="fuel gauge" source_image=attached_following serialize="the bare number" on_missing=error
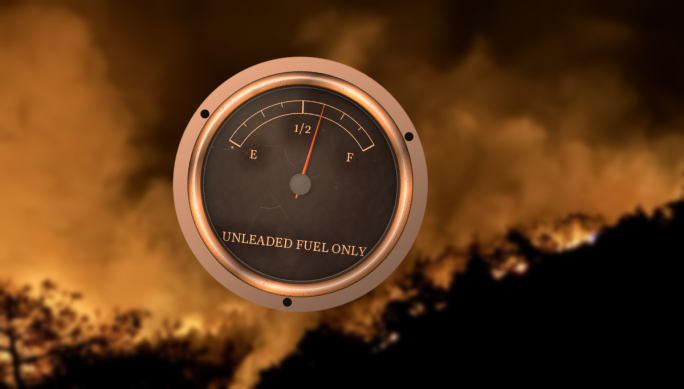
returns 0.625
